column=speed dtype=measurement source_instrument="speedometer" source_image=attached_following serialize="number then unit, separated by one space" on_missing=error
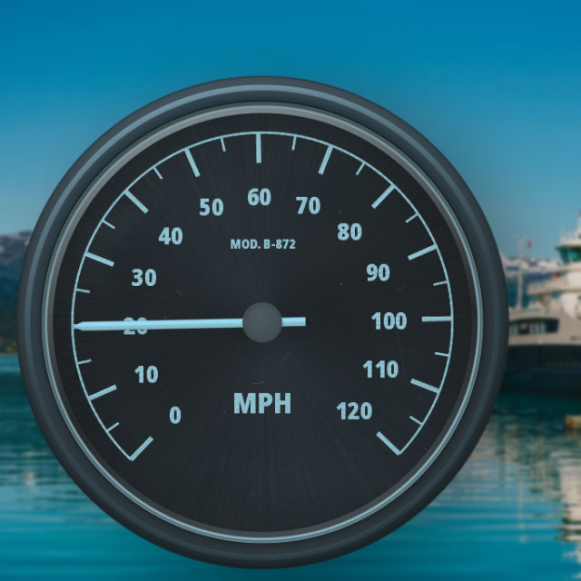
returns 20 mph
